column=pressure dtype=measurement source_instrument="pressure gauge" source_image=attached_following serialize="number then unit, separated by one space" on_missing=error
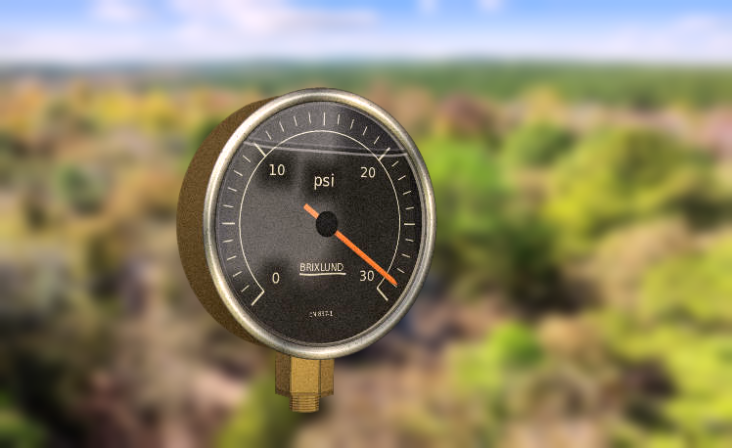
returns 29 psi
